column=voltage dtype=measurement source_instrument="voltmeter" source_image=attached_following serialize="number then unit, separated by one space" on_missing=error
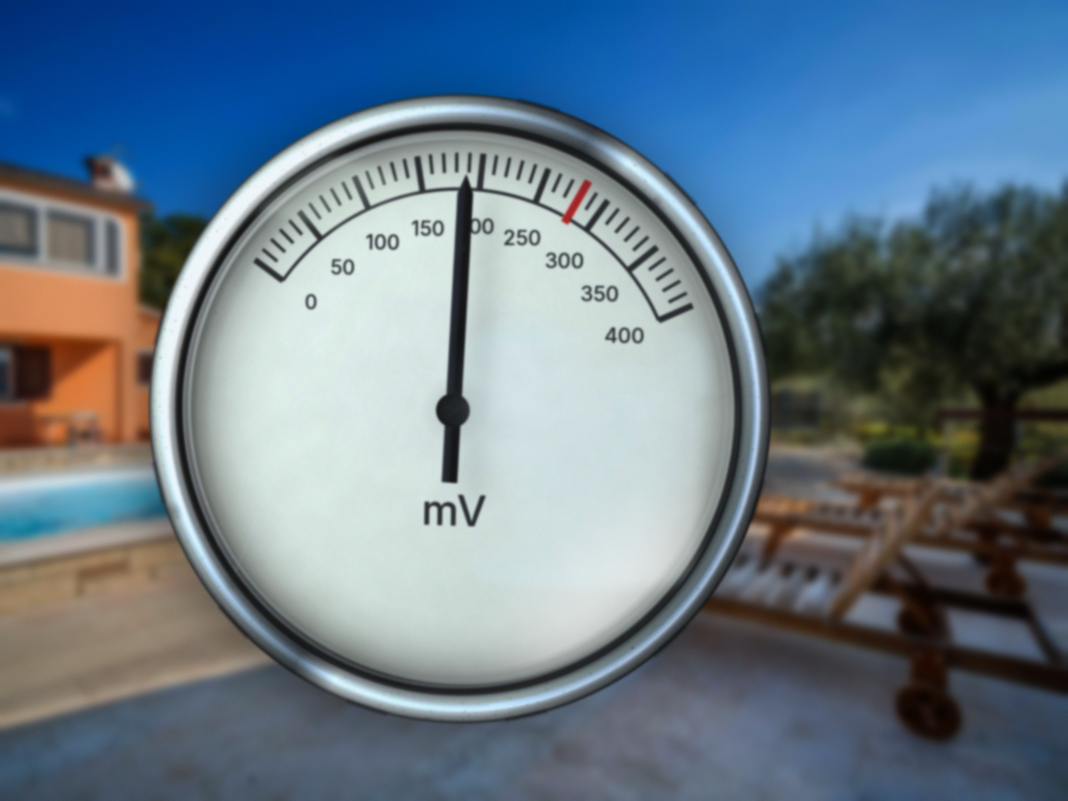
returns 190 mV
